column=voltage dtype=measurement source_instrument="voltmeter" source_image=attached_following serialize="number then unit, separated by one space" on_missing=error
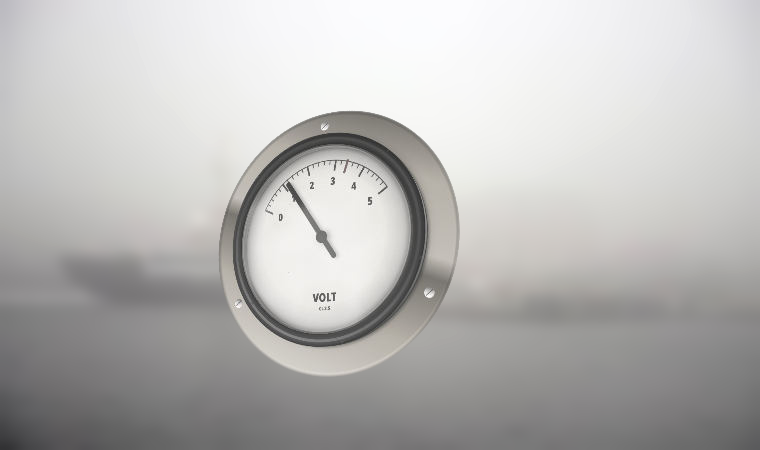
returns 1.2 V
